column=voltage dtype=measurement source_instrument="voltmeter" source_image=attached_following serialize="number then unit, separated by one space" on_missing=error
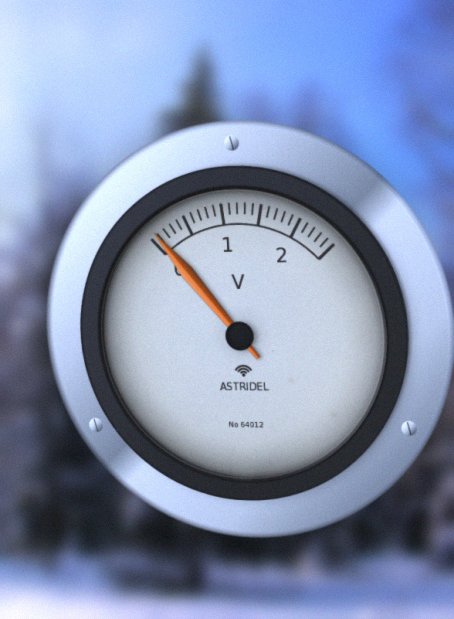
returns 0.1 V
